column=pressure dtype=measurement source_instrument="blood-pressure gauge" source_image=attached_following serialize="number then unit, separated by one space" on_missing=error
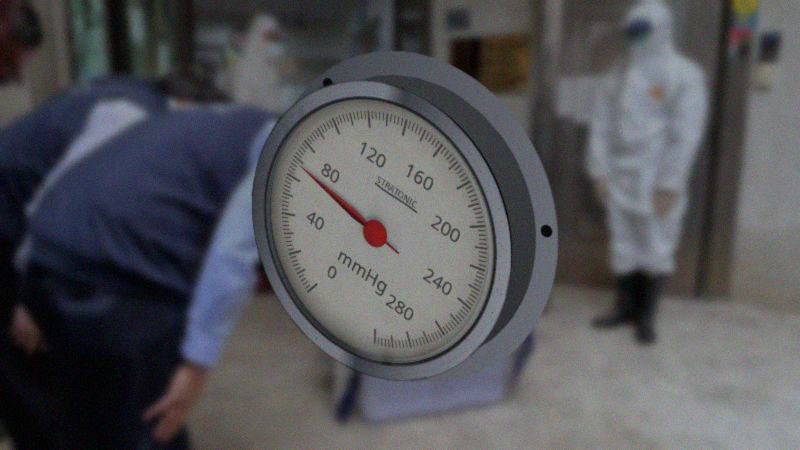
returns 70 mmHg
